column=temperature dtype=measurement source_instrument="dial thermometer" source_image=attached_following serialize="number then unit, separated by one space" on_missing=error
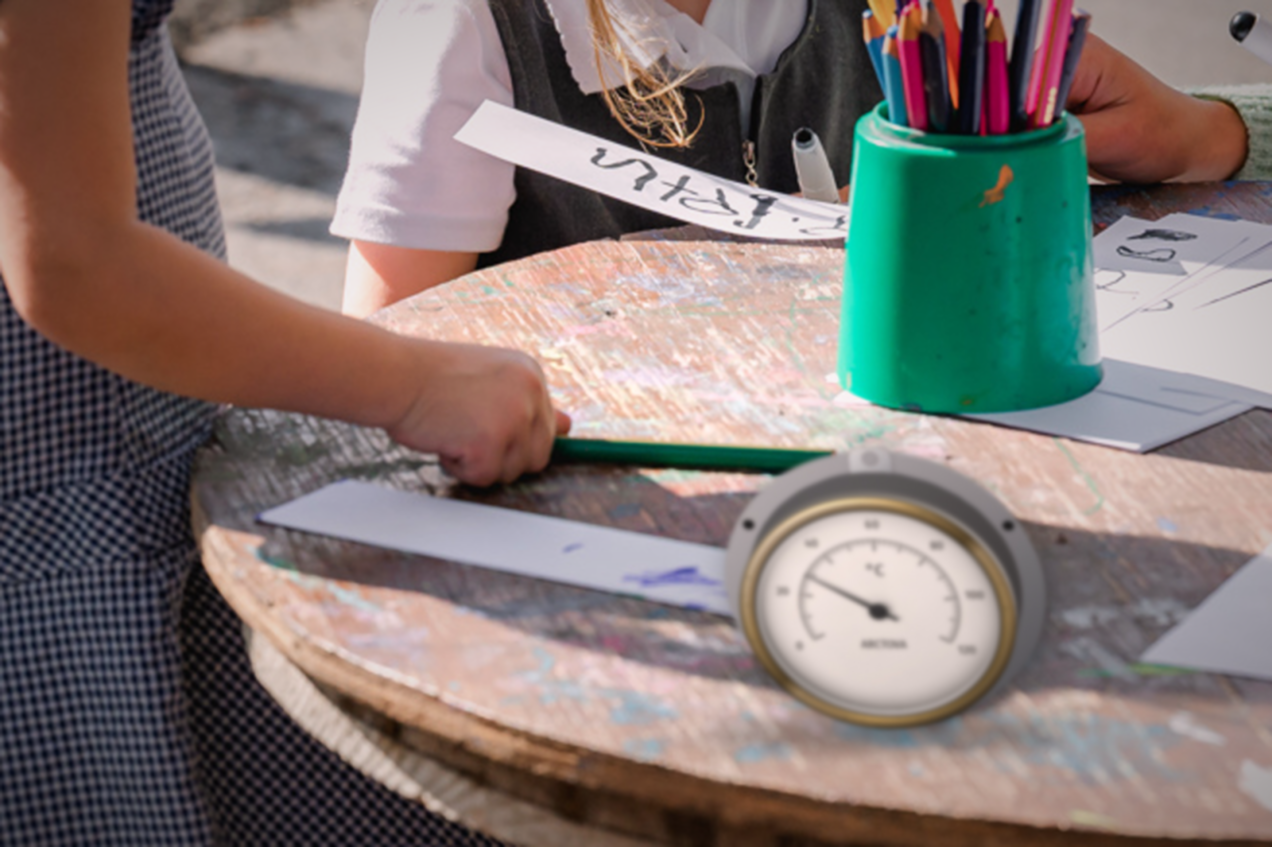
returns 30 °C
